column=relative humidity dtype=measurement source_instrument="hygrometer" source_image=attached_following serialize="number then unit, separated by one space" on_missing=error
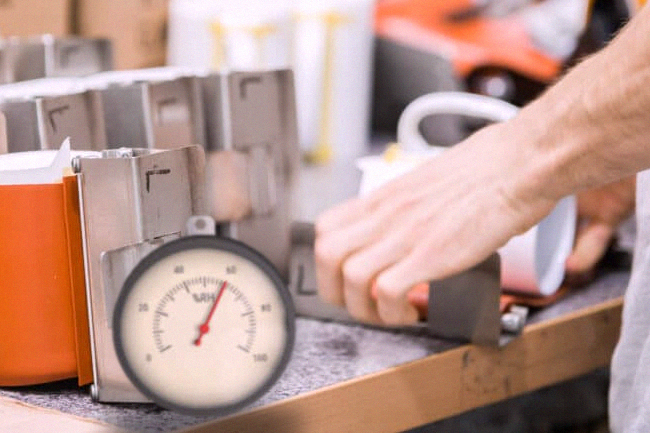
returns 60 %
